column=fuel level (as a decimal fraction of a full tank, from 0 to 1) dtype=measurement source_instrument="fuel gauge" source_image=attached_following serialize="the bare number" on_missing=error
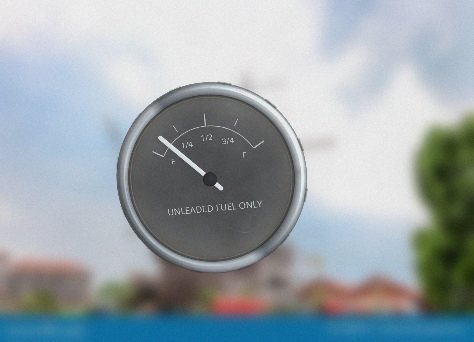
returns 0.125
